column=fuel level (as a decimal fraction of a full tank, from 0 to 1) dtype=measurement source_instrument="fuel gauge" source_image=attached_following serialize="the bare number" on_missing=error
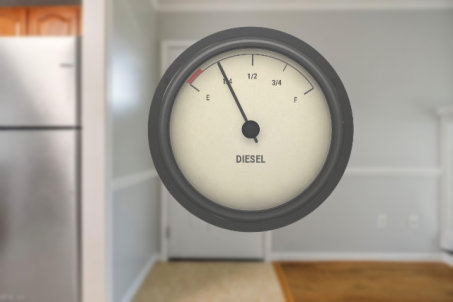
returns 0.25
